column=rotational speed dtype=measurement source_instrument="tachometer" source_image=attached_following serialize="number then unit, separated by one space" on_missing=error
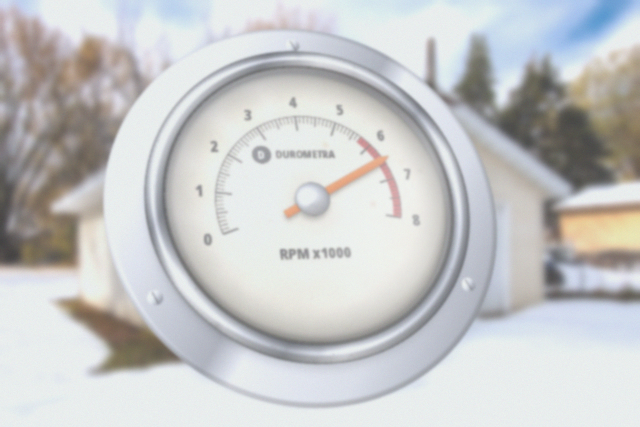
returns 6500 rpm
